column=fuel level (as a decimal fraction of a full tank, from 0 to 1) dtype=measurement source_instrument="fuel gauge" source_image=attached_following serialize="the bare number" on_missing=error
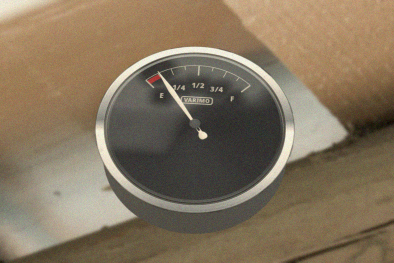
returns 0.125
